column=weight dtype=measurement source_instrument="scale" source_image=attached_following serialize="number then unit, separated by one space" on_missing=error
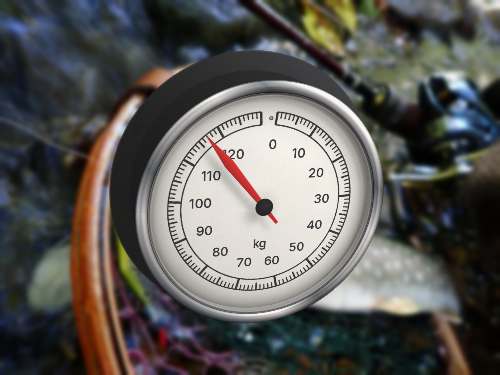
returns 117 kg
